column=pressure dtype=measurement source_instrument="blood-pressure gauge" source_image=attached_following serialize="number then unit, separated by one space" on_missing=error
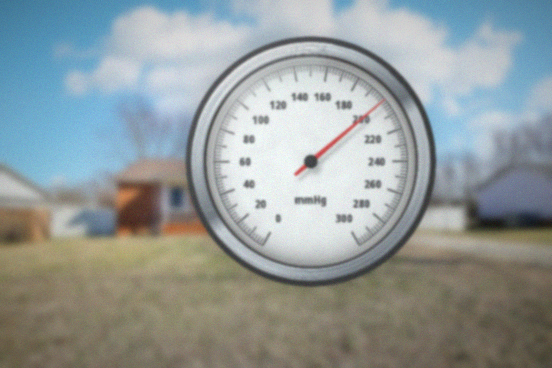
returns 200 mmHg
